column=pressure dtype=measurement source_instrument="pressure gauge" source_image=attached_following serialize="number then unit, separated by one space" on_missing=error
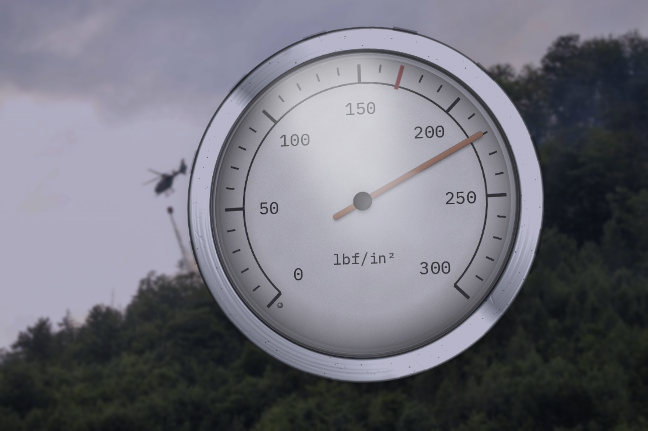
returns 220 psi
